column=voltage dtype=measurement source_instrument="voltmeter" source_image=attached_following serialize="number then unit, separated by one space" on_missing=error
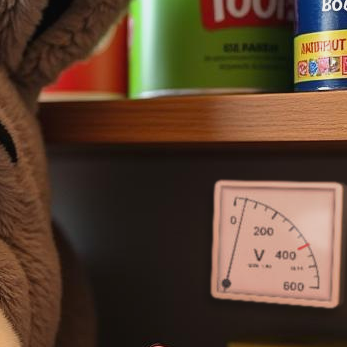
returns 50 V
